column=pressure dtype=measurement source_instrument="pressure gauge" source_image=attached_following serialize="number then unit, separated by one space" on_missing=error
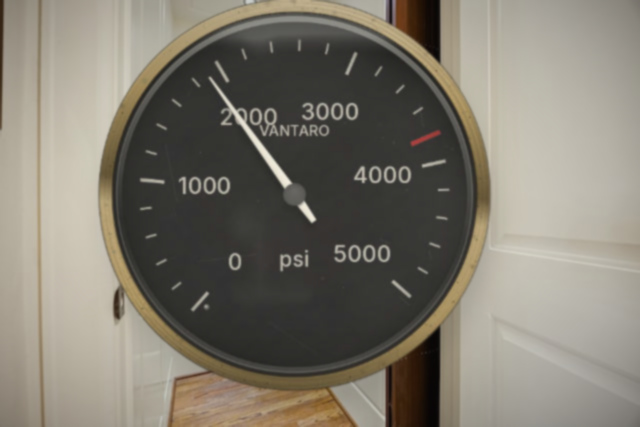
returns 1900 psi
